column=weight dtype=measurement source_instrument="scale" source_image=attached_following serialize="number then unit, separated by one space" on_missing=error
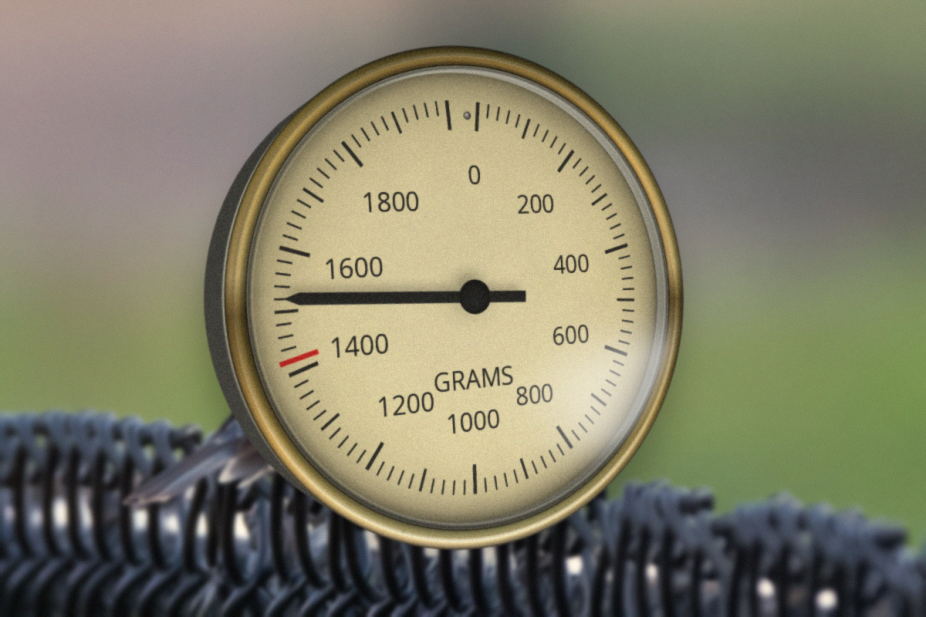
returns 1520 g
